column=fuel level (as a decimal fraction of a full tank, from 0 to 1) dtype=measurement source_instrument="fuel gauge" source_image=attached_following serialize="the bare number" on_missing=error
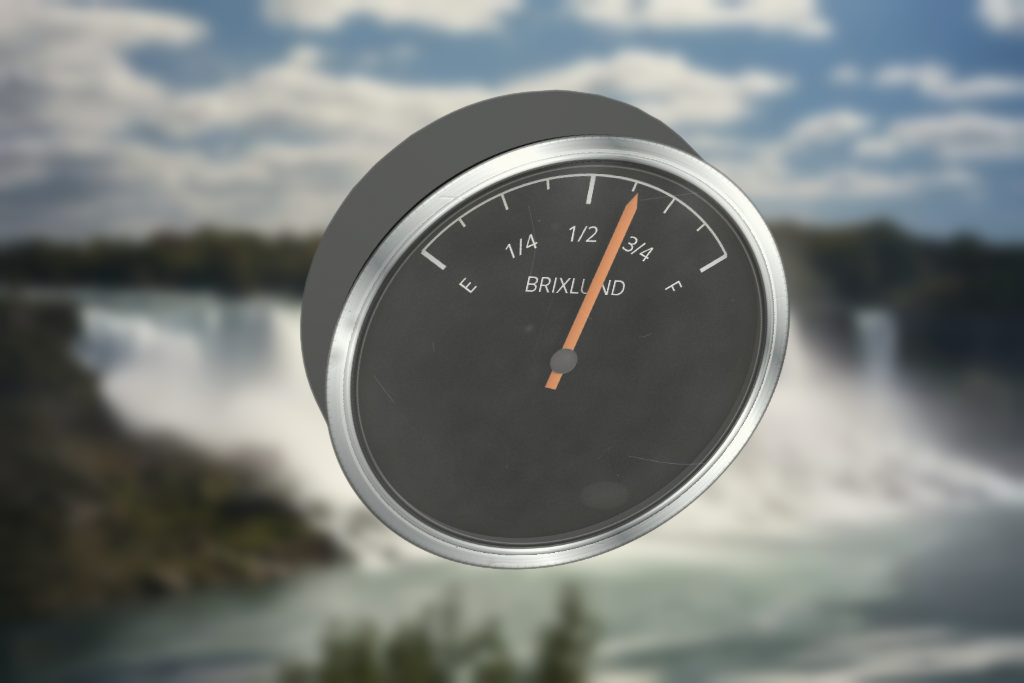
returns 0.625
